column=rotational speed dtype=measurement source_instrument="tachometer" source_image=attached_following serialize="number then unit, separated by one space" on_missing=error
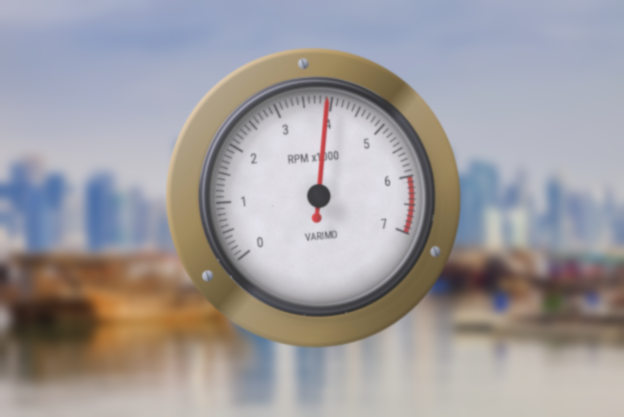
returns 3900 rpm
